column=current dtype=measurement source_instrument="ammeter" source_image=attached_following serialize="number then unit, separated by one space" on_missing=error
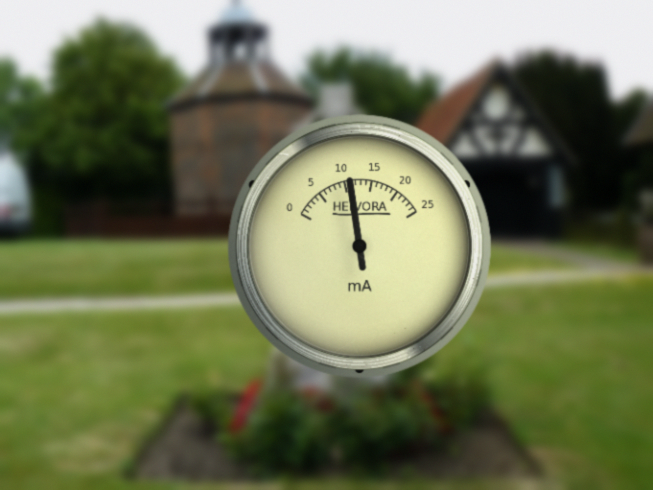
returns 11 mA
